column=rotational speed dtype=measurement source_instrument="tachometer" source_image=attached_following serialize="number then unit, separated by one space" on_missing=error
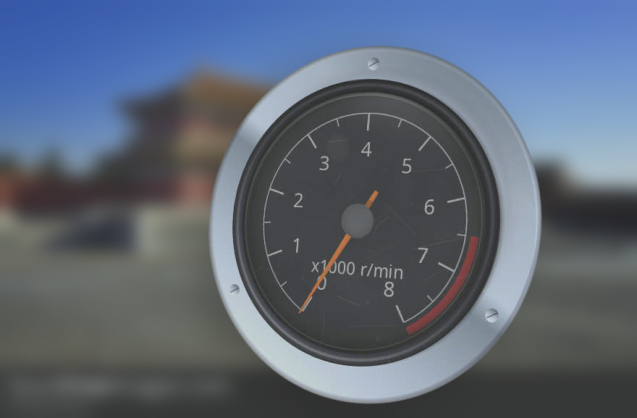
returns 0 rpm
